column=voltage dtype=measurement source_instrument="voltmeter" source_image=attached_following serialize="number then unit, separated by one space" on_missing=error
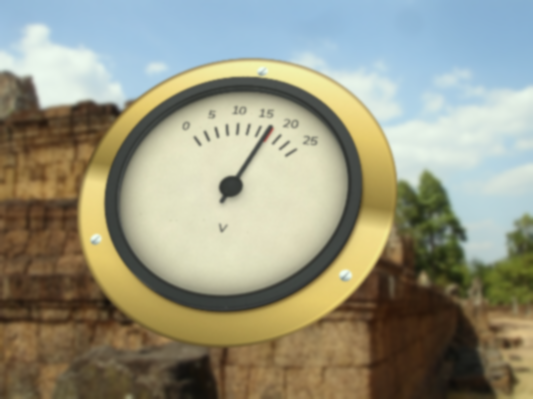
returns 17.5 V
